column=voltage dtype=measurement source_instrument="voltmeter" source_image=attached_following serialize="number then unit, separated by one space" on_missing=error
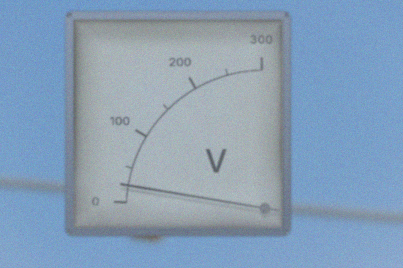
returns 25 V
